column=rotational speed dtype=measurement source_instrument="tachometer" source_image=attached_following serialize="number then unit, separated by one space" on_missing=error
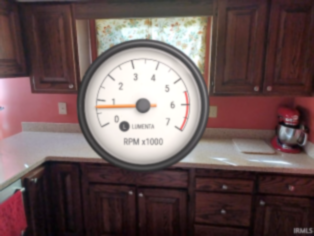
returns 750 rpm
